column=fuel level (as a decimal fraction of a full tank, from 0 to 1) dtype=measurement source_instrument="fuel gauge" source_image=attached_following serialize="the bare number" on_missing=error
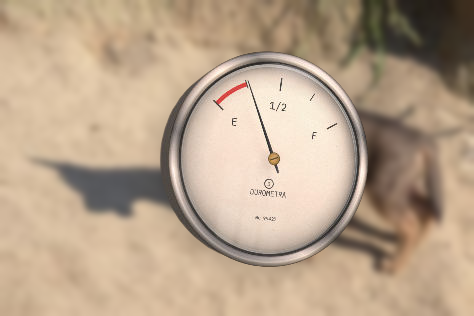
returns 0.25
